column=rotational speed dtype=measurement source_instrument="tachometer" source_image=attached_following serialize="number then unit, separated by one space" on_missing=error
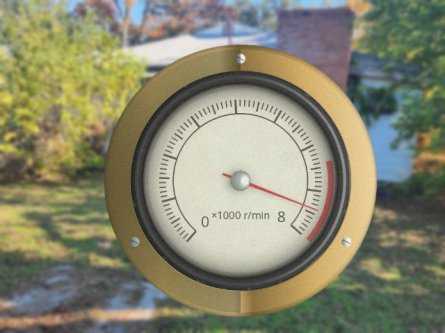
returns 7400 rpm
